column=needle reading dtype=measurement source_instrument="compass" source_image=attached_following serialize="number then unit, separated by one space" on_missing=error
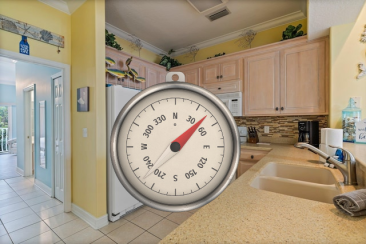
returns 45 °
